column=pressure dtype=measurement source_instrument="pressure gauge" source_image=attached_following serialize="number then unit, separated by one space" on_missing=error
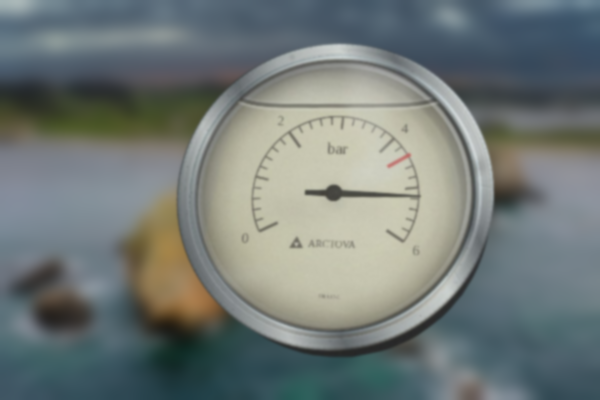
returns 5.2 bar
